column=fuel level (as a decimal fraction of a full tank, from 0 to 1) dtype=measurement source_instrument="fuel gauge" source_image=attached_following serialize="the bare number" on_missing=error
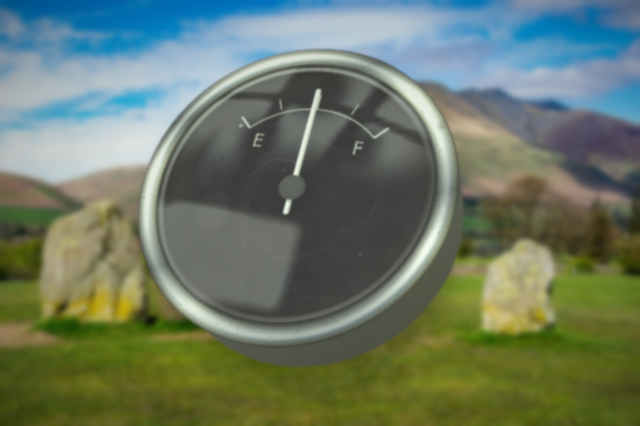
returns 0.5
